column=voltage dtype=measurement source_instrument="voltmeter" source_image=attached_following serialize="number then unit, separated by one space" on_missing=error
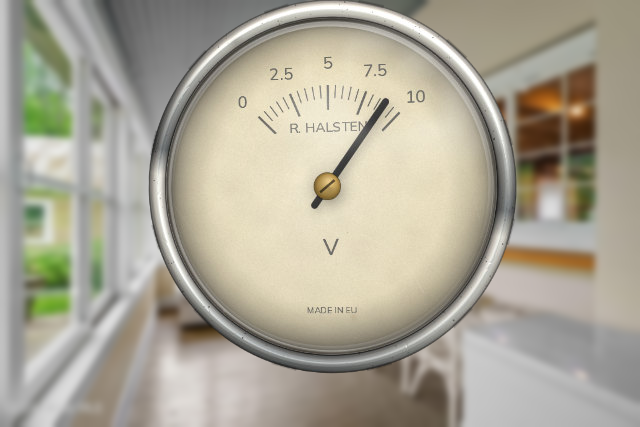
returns 9 V
